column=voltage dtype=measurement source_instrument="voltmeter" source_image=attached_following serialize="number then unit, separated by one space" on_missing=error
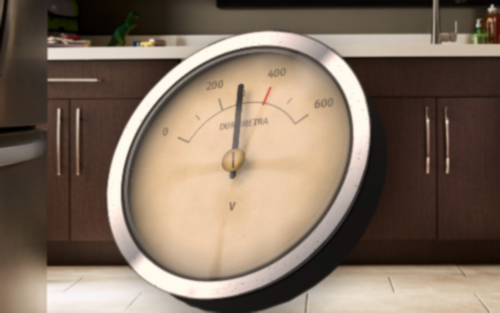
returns 300 V
